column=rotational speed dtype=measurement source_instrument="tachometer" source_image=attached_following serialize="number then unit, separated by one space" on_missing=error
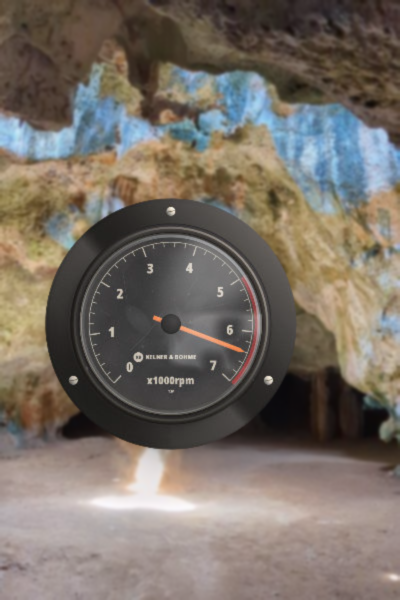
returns 6400 rpm
